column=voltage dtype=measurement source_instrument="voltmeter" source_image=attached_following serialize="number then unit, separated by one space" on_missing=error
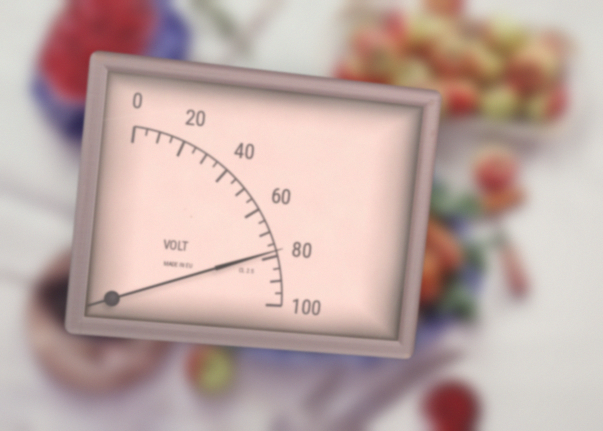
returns 77.5 V
